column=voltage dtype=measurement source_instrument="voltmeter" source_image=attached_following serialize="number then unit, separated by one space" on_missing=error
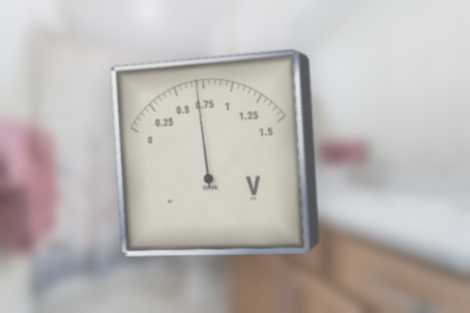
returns 0.7 V
